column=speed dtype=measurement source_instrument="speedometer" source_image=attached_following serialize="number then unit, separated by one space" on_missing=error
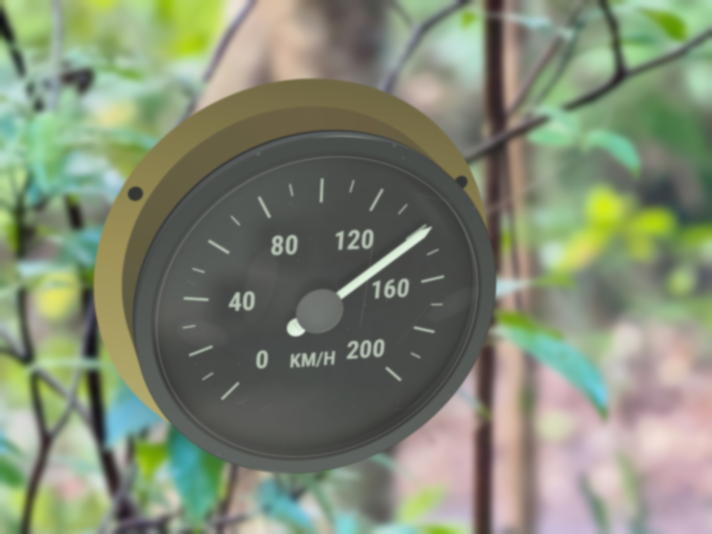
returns 140 km/h
